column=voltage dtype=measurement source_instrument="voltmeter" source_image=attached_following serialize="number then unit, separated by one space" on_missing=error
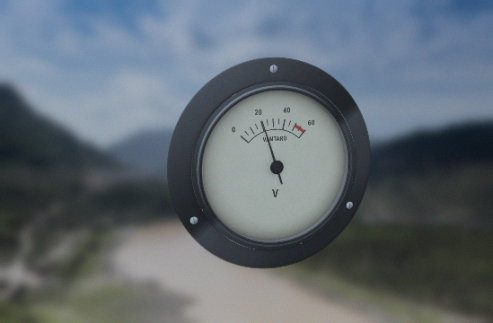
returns 20 V
